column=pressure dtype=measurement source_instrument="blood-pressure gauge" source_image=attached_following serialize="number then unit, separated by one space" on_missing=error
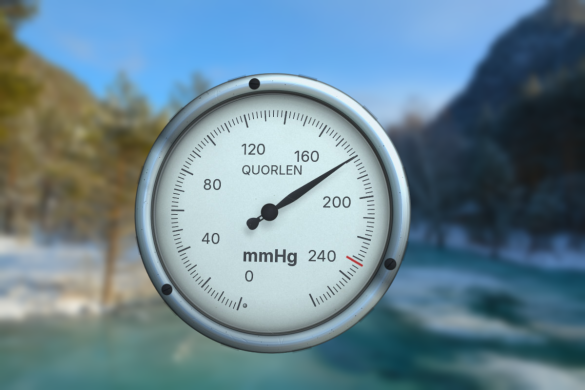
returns 180 mmHg
